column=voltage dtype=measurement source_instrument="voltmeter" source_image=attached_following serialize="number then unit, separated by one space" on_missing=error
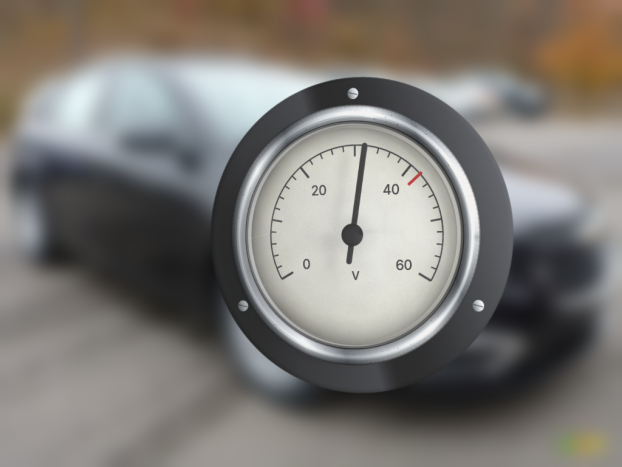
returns 32 V
